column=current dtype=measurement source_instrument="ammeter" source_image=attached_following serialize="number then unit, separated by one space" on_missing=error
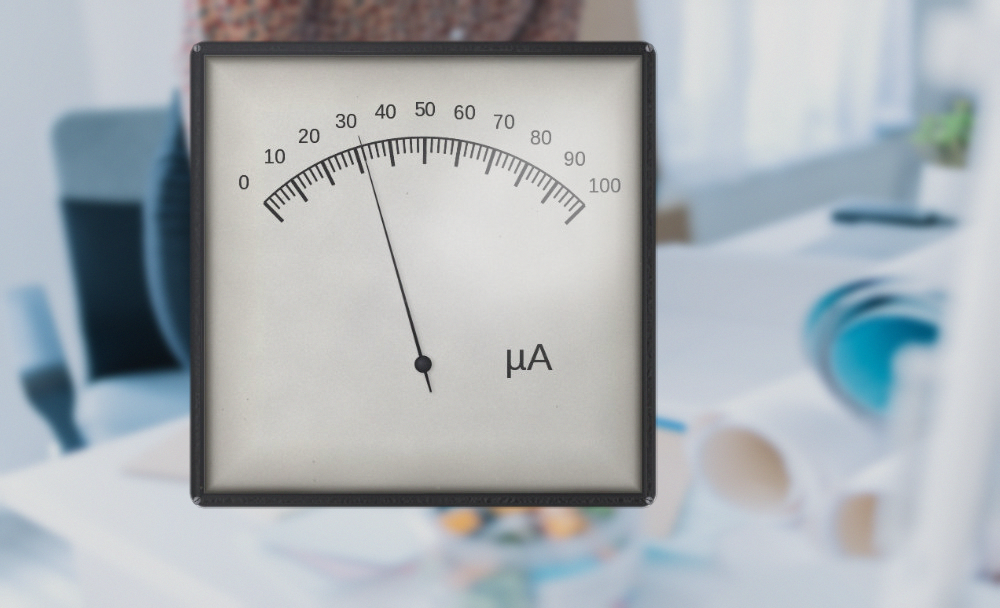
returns 32 µA
